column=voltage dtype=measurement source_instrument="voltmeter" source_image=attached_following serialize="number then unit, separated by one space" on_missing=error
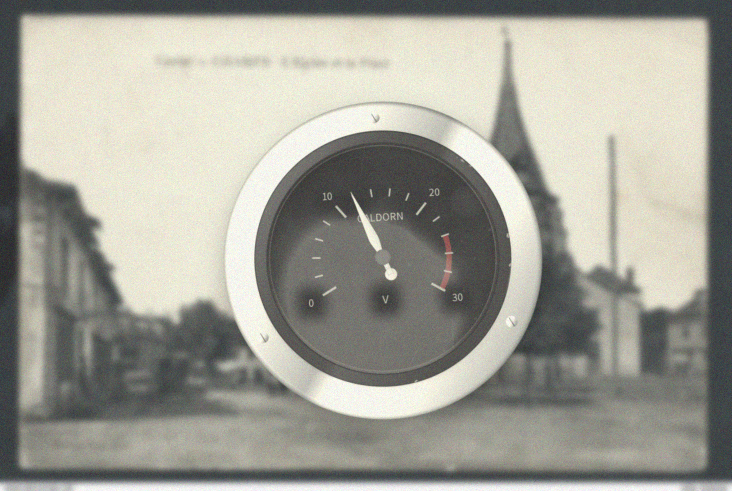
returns 12 V
